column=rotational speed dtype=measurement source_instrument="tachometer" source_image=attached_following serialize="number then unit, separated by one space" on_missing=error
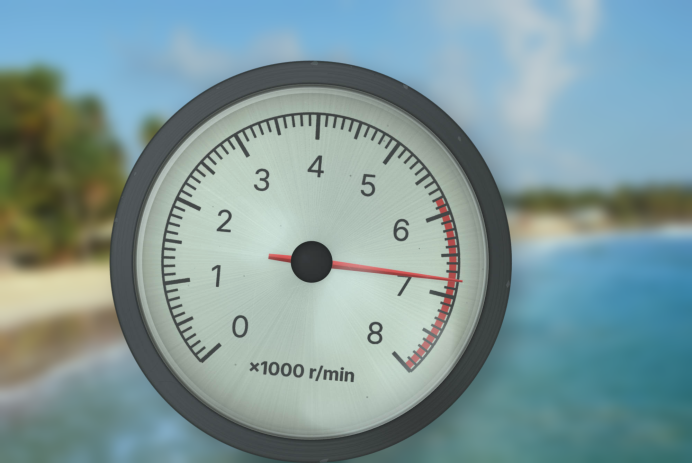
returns 6800 rpm
